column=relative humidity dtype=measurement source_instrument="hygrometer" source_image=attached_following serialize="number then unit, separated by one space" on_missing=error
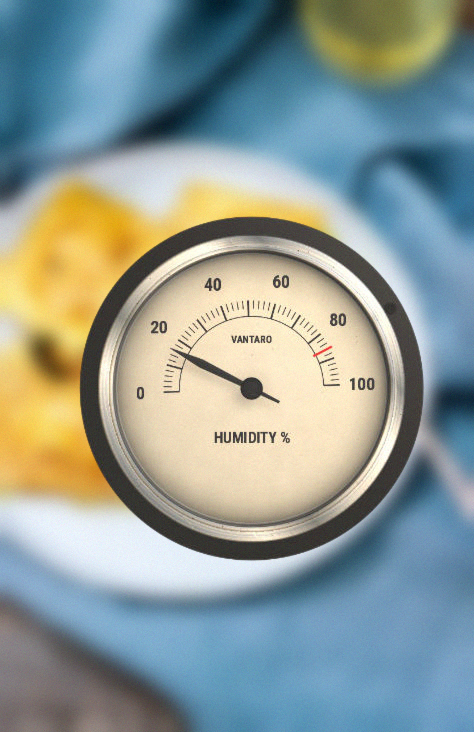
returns 16 %
